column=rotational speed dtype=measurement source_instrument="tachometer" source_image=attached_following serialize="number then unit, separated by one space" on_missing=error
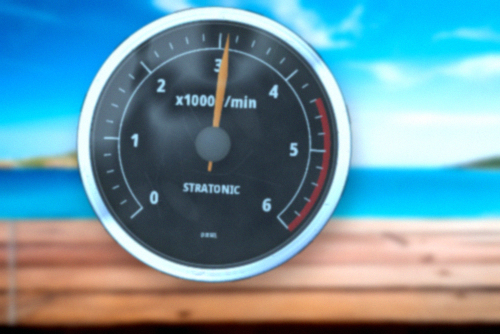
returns 3100 rpm
